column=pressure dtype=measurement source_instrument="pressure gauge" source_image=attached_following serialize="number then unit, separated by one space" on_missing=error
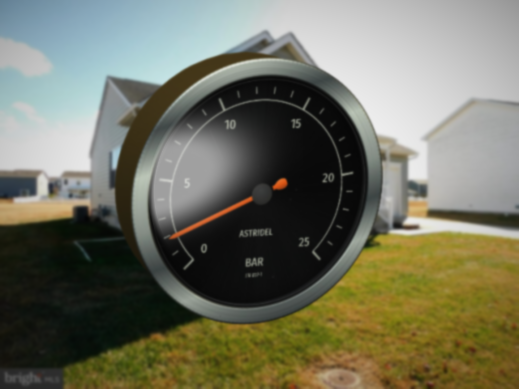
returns 2 bar
